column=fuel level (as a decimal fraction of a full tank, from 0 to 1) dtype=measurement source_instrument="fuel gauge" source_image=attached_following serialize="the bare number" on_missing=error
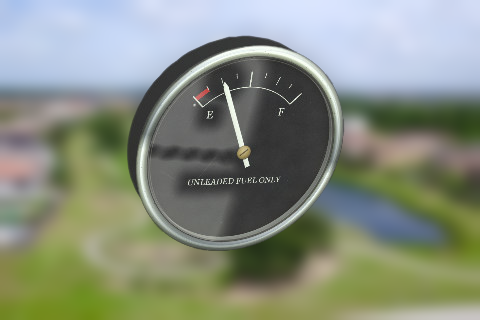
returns 0.25
